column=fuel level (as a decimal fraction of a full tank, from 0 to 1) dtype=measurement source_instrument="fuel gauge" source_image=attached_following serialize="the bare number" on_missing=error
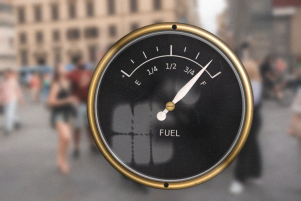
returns 0.875
